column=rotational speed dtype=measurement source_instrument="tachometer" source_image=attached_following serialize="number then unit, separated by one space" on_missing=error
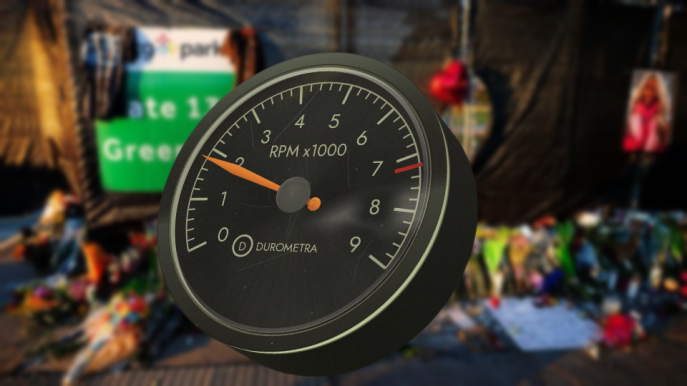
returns 1800 rpm
